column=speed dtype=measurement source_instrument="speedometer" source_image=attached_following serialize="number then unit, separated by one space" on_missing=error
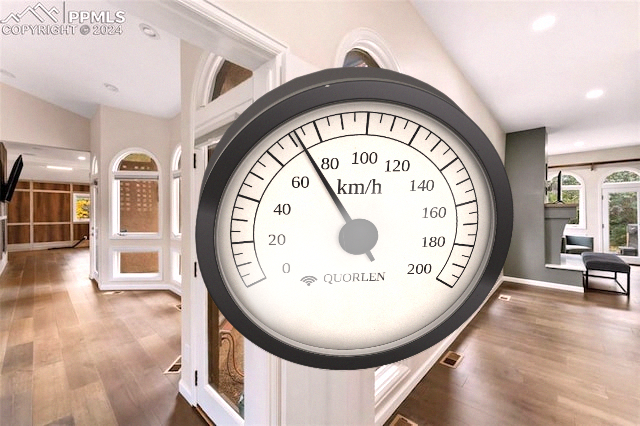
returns 72.5 km/h
